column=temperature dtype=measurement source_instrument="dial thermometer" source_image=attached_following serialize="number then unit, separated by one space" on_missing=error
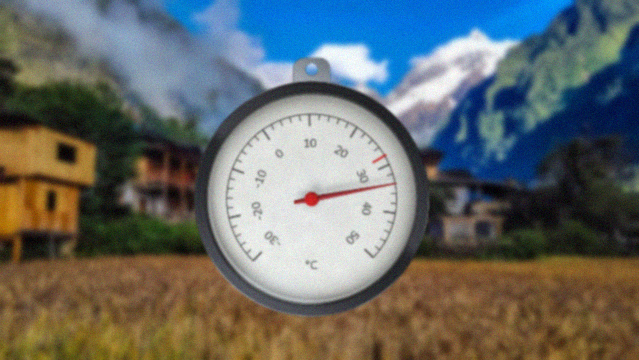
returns 34 °C
